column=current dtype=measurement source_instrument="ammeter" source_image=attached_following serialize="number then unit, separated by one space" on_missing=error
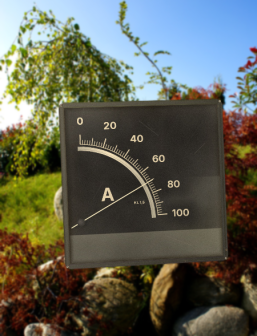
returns 70 A
